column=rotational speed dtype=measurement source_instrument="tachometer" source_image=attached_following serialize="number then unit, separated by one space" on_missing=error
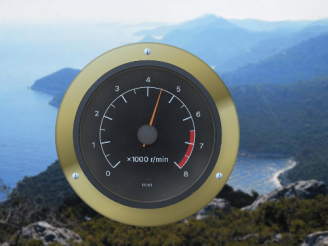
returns 4500 rpm
